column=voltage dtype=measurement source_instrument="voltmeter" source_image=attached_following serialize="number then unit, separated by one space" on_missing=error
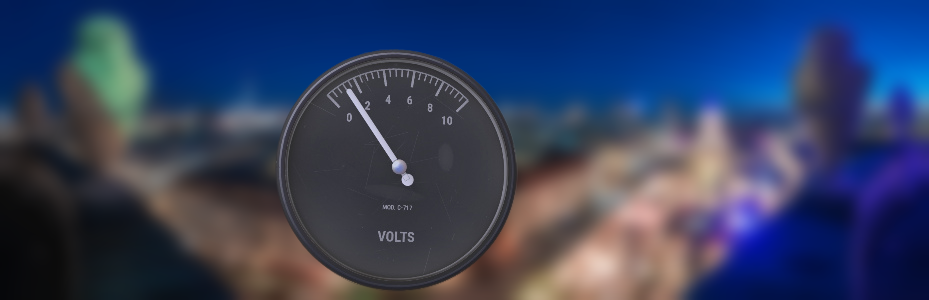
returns 1.2 V
